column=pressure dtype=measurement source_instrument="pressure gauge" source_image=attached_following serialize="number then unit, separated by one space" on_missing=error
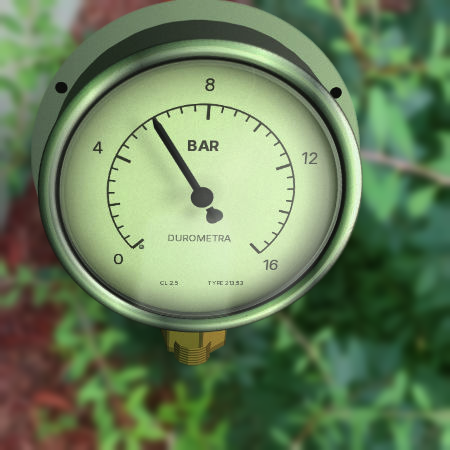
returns 6 bar
